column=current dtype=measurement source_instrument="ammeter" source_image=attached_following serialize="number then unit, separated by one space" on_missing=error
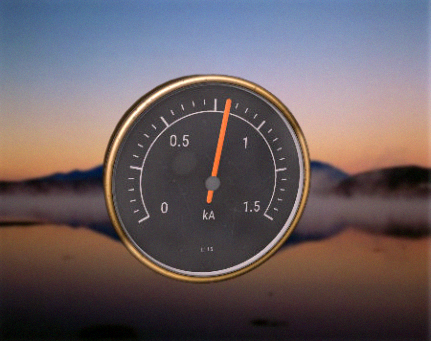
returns 0.8 kA
